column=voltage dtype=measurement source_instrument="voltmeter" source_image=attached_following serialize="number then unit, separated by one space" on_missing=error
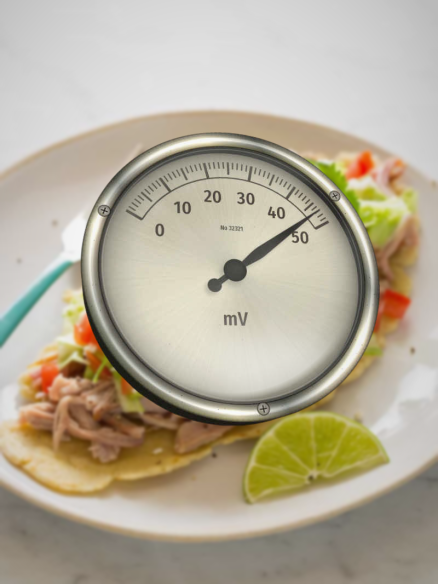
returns 47 mV
